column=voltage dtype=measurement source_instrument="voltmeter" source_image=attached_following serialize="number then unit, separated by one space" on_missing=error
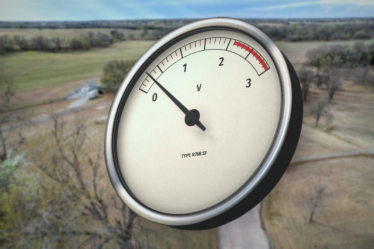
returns 0.3 V
